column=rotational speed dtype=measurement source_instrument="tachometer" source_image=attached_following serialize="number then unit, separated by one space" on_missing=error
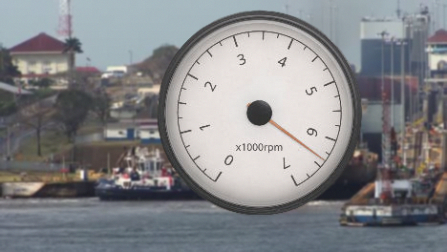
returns 6375 rpm
